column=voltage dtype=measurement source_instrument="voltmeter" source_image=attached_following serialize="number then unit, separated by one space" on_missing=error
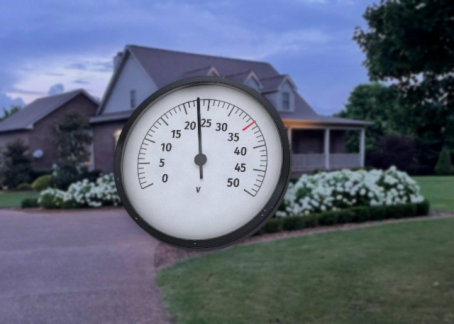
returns 23 V
